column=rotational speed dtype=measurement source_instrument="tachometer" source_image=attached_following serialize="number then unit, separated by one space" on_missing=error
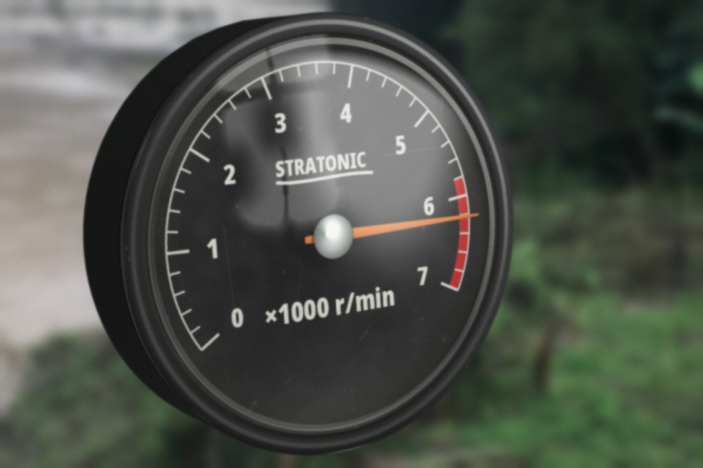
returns 6200 rpm
